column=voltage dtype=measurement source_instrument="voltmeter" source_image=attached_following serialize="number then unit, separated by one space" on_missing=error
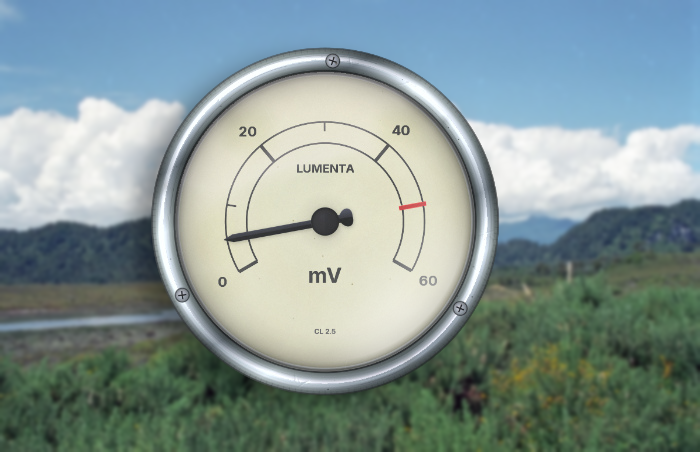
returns 5 mV
